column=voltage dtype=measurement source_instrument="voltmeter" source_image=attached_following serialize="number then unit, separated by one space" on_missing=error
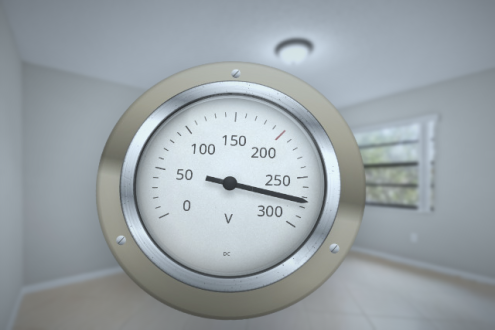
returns 275 V
